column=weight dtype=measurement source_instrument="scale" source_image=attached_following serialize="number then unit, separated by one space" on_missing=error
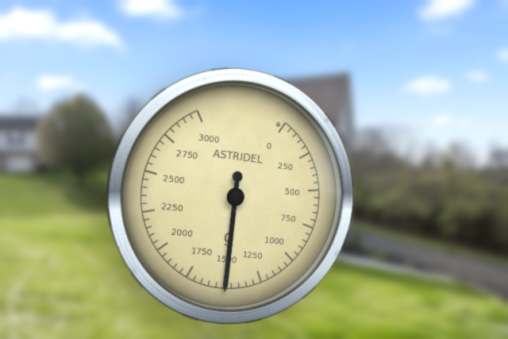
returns 1500 g
